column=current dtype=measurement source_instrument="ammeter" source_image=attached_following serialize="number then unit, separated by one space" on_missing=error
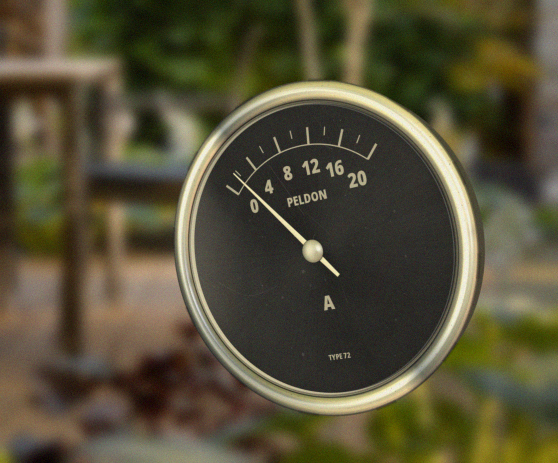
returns 2 A
